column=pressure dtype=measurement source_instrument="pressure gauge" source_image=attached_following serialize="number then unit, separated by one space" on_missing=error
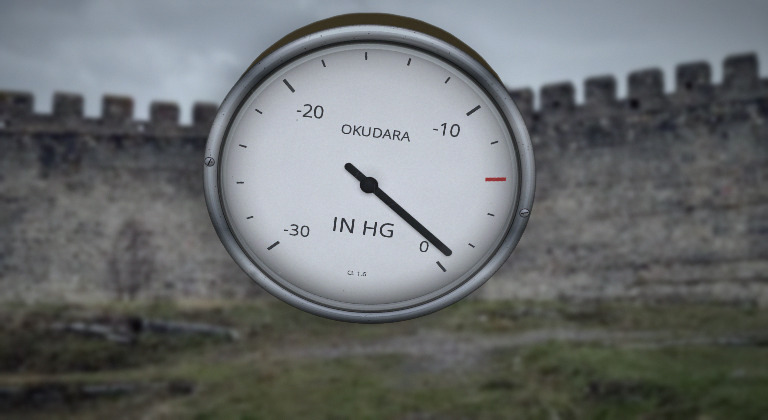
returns -1 inHg
